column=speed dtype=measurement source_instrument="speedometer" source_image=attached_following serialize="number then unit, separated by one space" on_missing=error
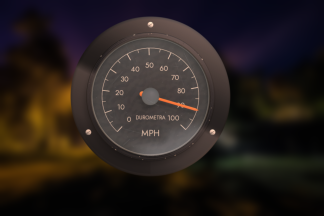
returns 90 mph
